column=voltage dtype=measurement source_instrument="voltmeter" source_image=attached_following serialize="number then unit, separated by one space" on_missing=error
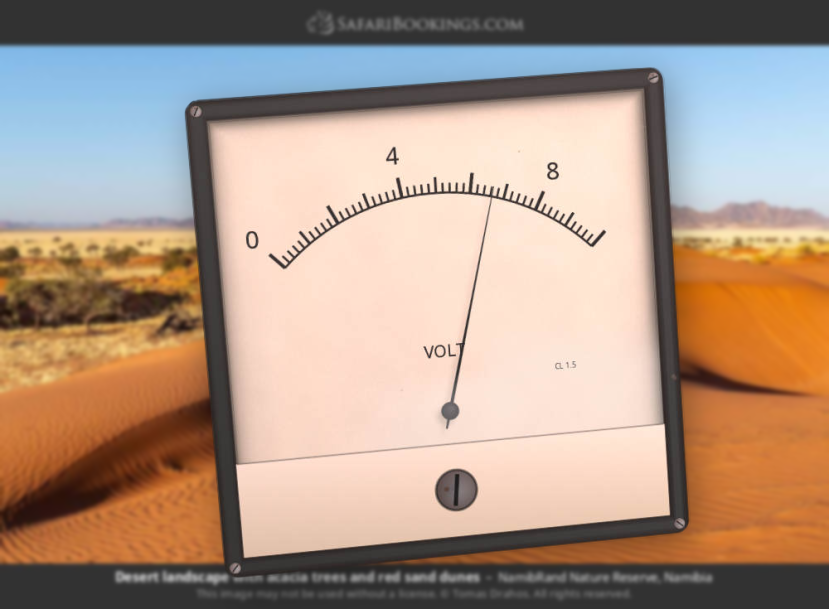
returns 6.6 V
